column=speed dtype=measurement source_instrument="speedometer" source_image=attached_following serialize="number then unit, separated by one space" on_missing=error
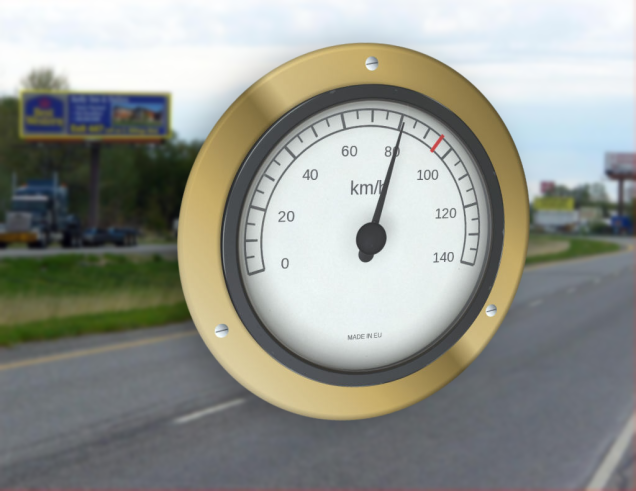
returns 80 km/h
